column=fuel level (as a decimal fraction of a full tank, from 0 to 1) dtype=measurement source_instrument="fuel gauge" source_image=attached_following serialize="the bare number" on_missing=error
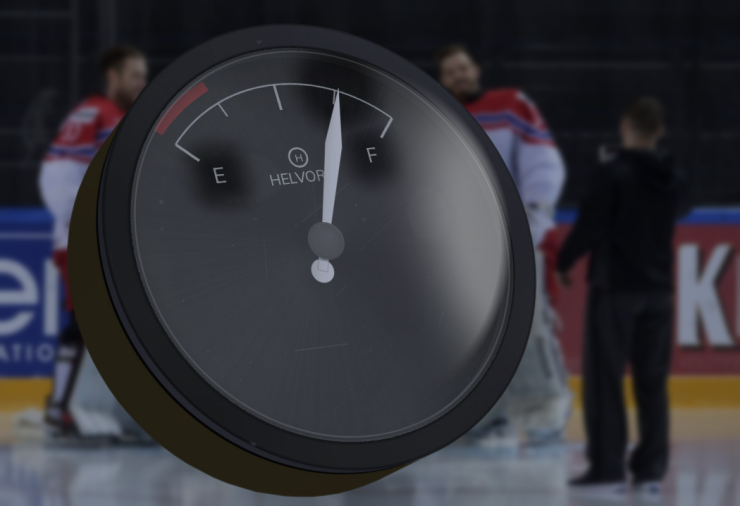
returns 0.75
